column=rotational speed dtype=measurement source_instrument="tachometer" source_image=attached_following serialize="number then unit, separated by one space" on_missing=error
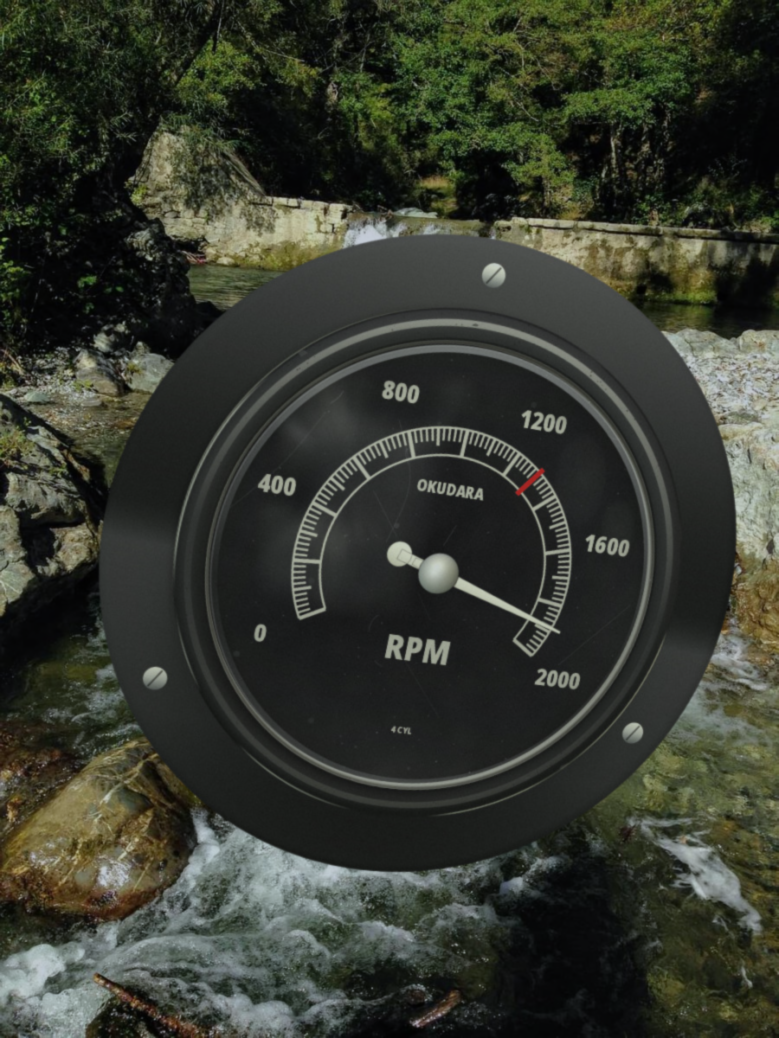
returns 1880 rpm
